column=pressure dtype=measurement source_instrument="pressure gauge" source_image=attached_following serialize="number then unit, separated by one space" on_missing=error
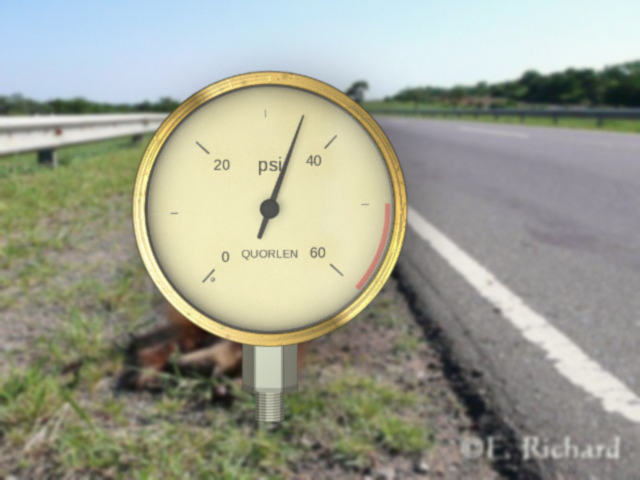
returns 35 psi
